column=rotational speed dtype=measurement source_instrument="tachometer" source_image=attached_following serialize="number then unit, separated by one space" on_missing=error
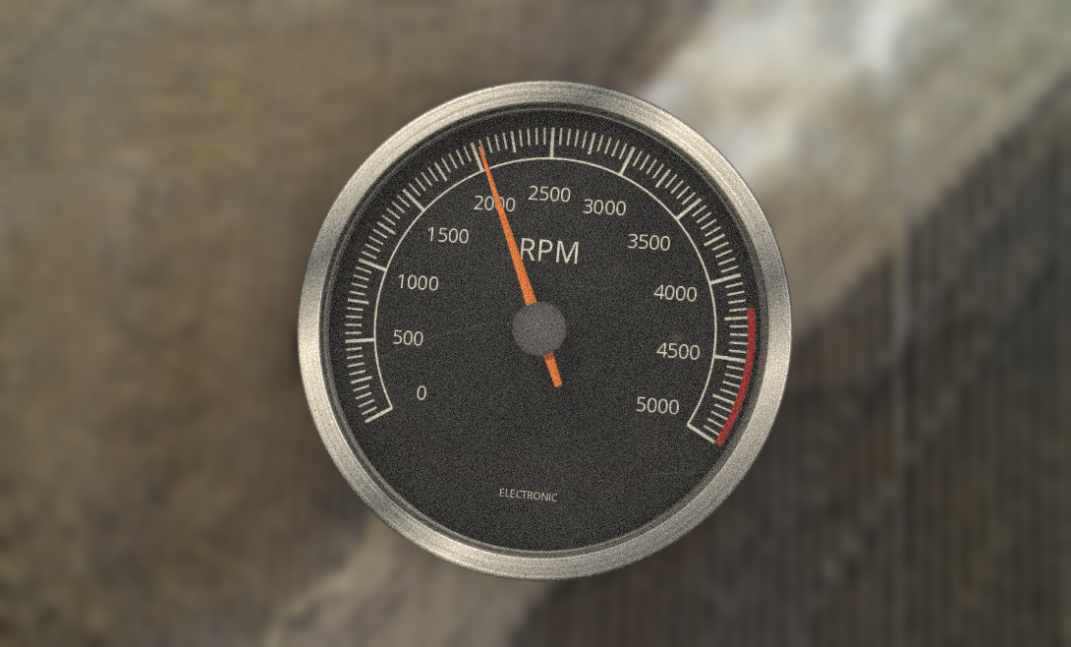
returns 2050 rpm
